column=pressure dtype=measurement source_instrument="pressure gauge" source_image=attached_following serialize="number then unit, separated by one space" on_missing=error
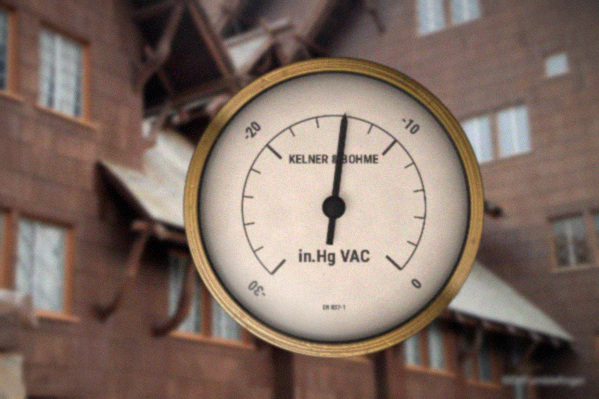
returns -14 inHg
